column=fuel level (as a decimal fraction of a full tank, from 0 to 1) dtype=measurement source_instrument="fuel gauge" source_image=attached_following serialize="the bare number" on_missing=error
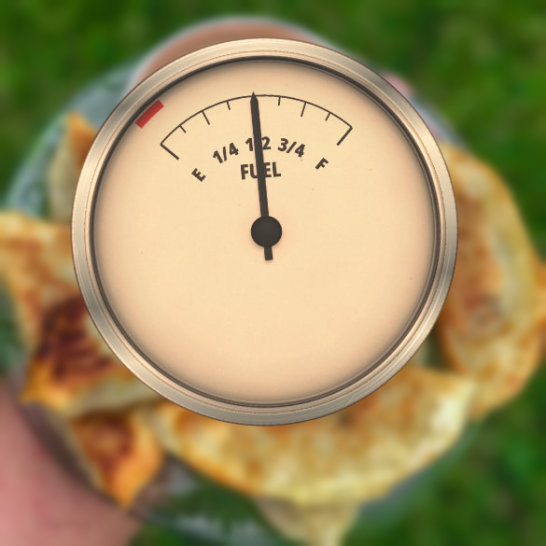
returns 0.5
